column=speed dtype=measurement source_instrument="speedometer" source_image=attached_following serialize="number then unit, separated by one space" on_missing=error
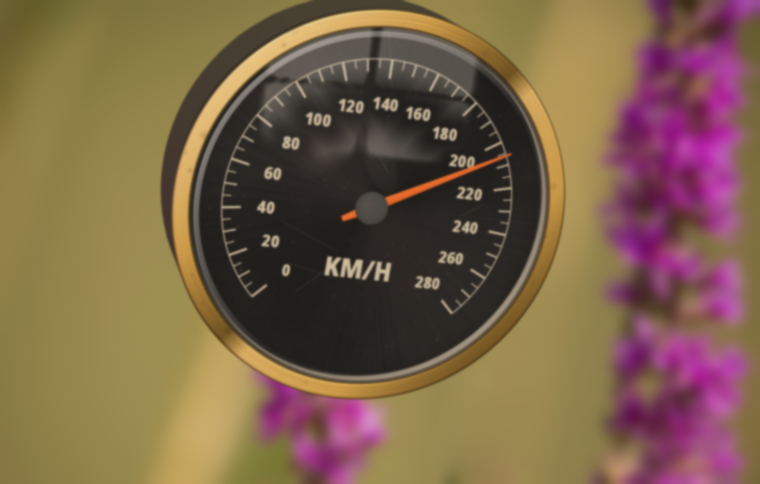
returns 205 km/h
